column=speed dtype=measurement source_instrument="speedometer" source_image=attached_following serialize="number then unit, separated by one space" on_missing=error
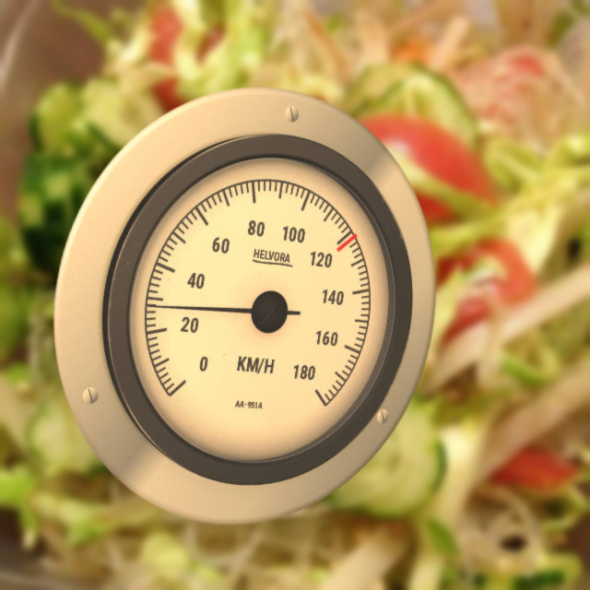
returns 28 km/h
